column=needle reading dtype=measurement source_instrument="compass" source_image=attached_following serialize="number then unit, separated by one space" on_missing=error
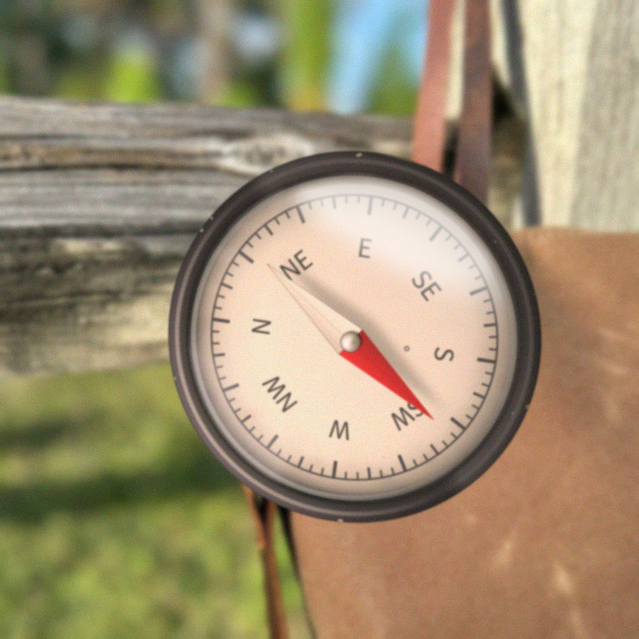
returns 215 °
